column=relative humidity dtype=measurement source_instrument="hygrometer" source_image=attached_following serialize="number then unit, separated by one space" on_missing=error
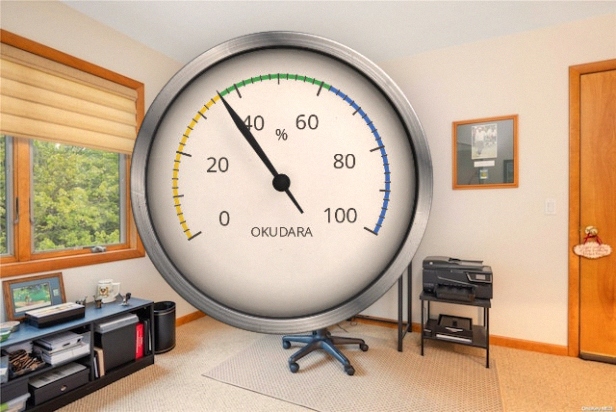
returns 36 %
